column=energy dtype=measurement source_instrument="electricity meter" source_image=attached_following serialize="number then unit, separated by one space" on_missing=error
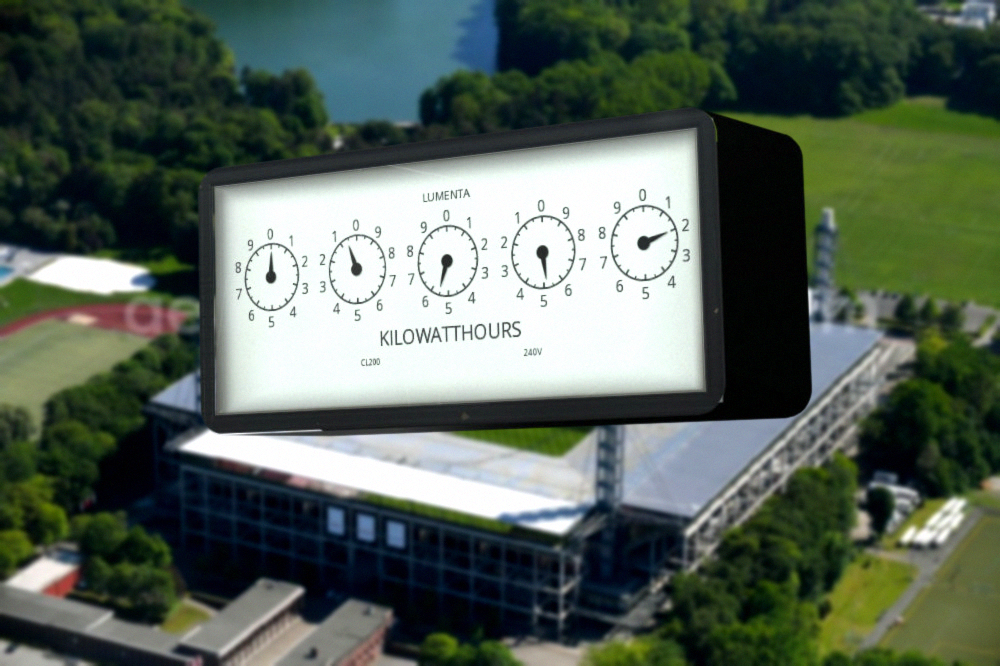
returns 552 kWh
